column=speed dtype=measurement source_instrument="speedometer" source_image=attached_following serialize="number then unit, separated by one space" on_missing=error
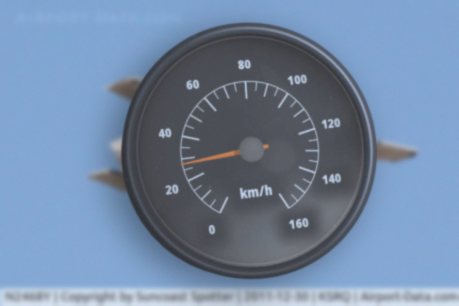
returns 27.5 km/h
